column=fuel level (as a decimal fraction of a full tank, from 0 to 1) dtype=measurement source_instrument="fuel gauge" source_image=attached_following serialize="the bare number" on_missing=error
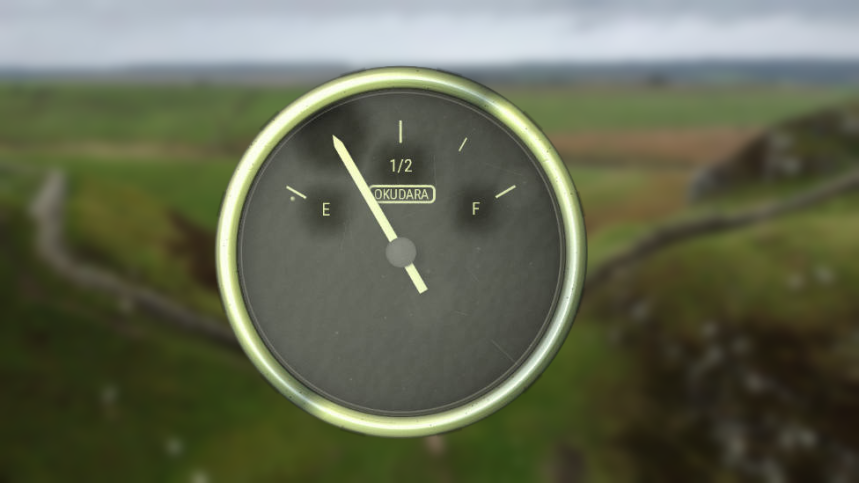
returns 0.25
